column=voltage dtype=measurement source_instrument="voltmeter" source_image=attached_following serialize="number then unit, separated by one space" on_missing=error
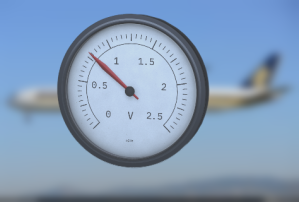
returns 0.8 V
